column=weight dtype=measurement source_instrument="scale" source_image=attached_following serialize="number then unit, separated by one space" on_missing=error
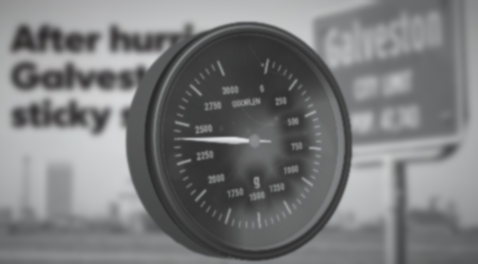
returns 2400 g
